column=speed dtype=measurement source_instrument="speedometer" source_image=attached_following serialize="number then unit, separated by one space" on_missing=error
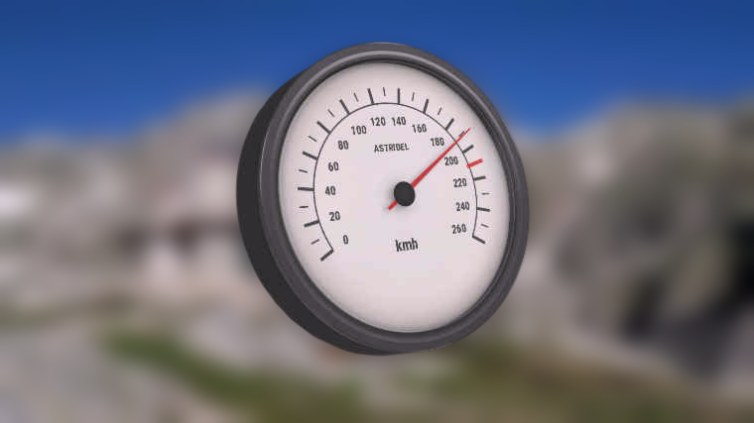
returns 190 km/h
